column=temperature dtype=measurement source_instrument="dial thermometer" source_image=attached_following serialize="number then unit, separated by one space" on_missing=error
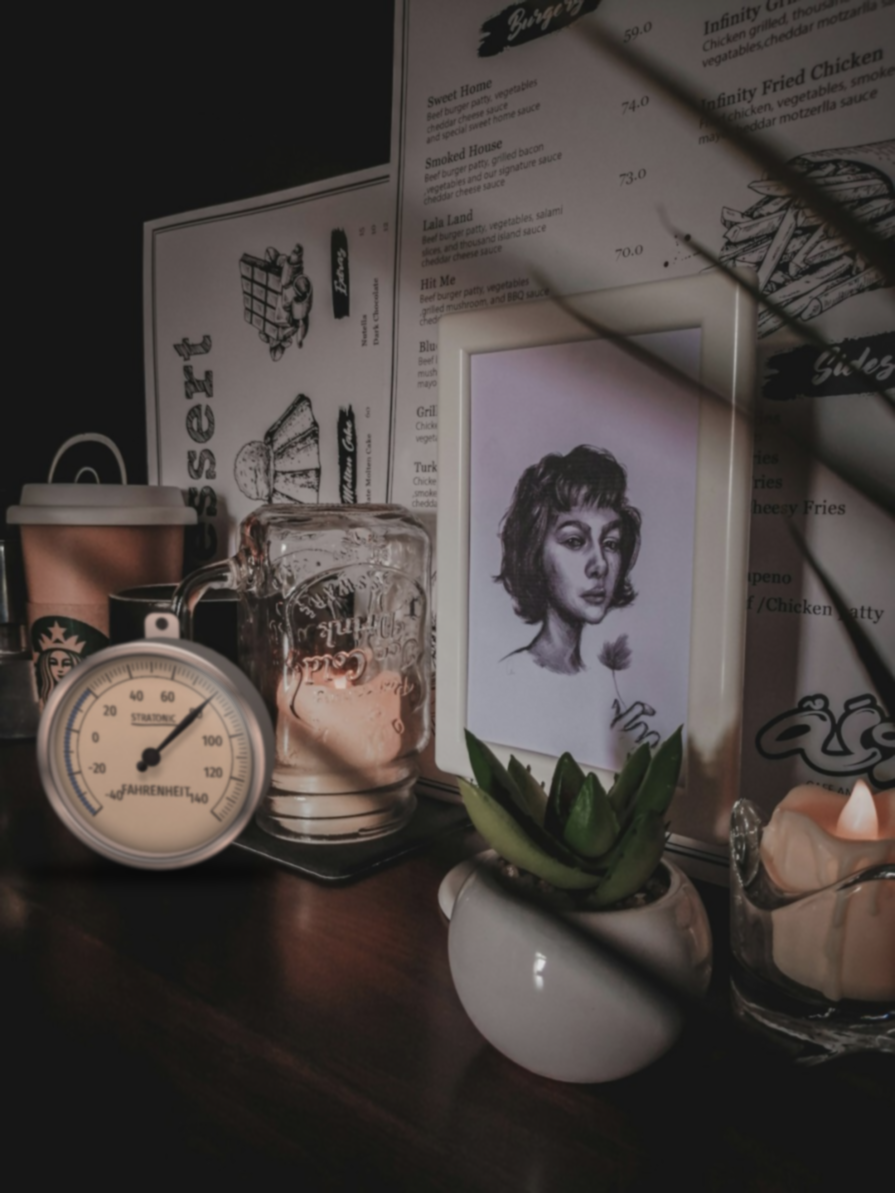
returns 80 °F
